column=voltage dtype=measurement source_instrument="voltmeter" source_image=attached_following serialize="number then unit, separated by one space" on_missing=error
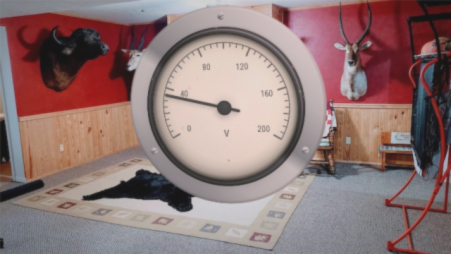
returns 35 V
